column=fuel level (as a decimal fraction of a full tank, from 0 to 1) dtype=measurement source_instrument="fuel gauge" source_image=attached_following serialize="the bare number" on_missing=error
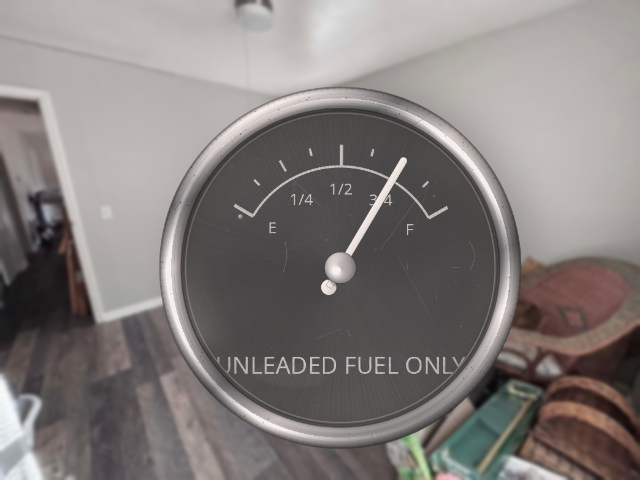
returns 0.75
